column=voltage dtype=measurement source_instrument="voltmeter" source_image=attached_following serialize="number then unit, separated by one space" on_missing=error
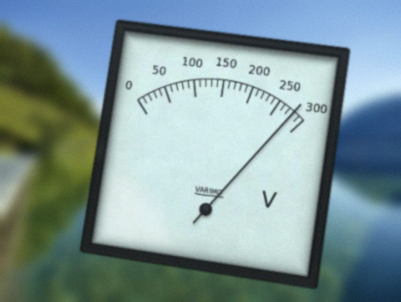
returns 280 V
